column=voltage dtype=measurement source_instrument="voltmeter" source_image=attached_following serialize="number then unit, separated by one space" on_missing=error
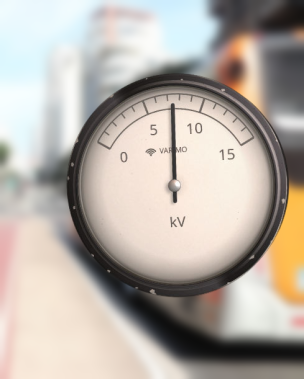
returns 7.5 kV
